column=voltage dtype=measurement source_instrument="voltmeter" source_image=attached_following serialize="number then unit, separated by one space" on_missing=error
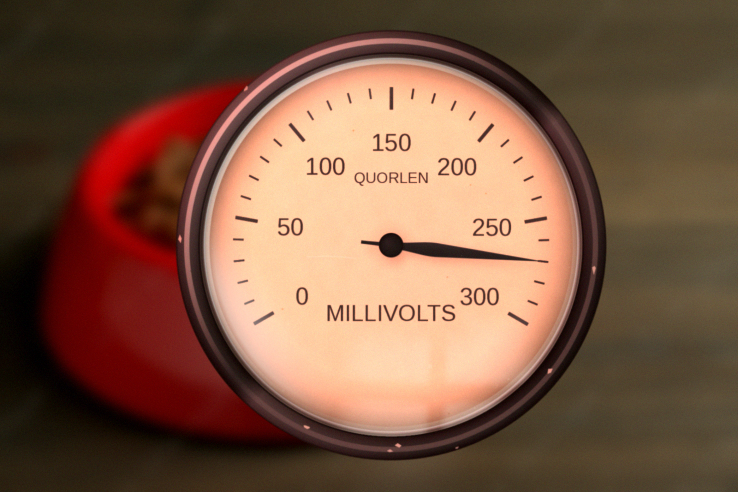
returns 270 mV
